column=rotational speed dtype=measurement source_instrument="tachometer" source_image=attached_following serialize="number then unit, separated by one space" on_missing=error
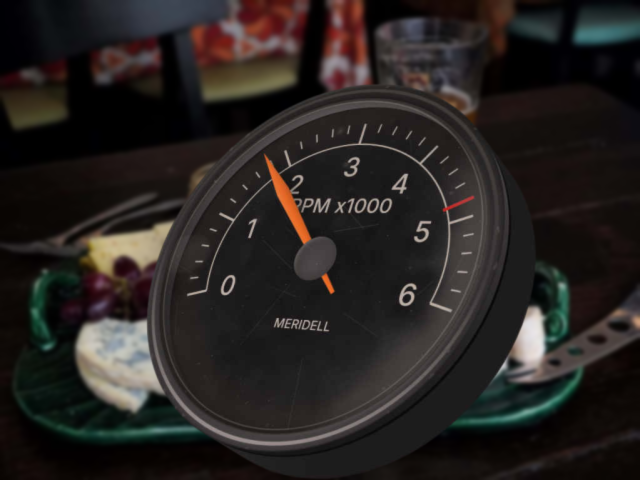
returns 1800 rpm
